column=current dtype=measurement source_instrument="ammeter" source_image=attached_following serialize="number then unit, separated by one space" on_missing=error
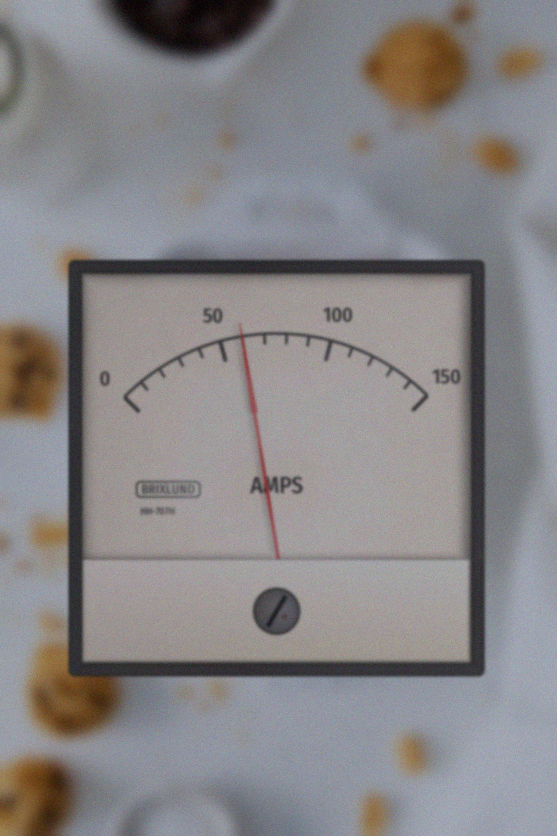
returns 60 A
